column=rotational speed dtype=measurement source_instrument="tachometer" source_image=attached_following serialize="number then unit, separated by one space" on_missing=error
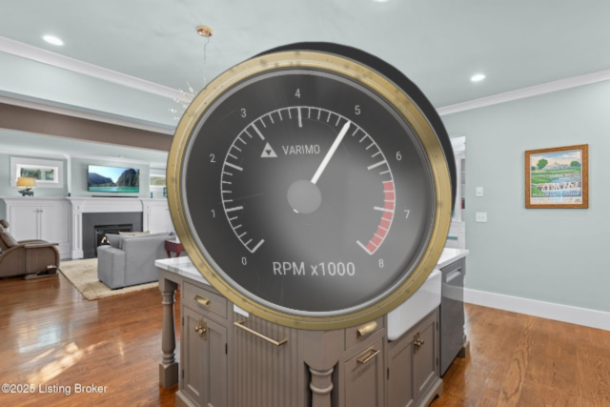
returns 5000 rpm
